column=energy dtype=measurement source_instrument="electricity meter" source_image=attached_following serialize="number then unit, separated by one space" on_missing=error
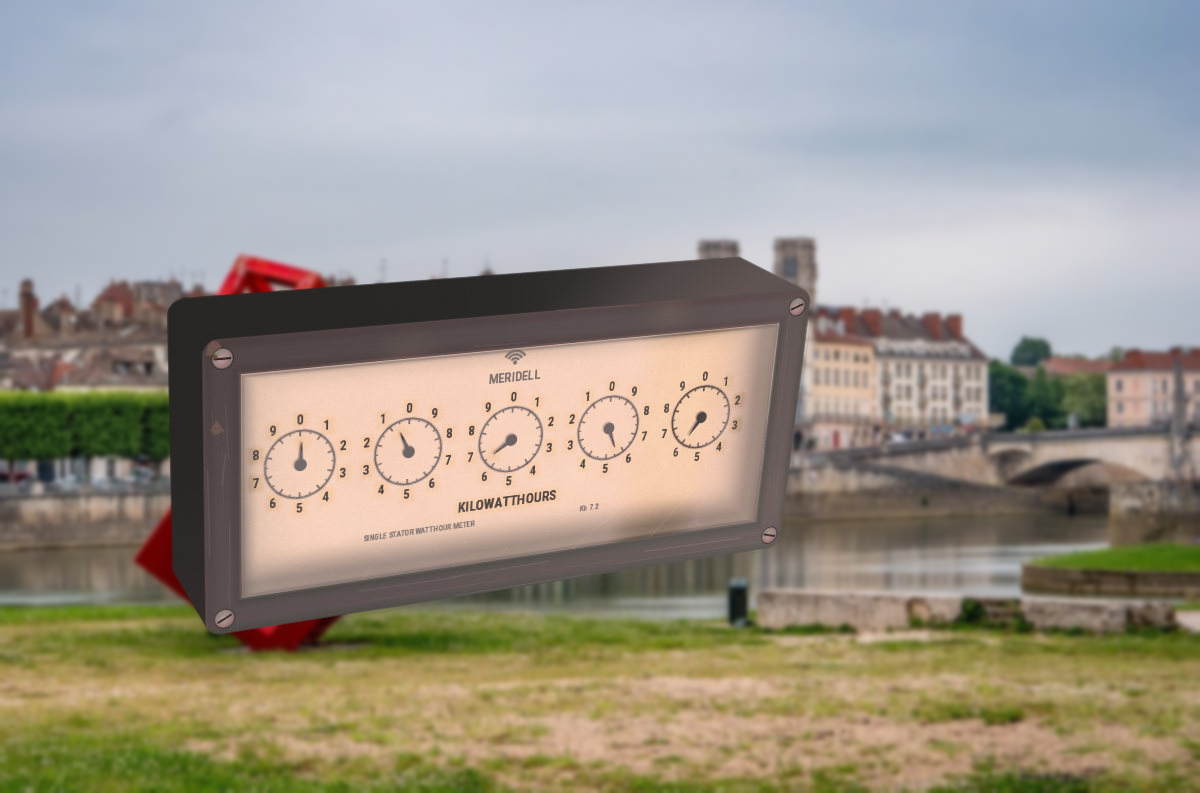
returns 656 kWh
